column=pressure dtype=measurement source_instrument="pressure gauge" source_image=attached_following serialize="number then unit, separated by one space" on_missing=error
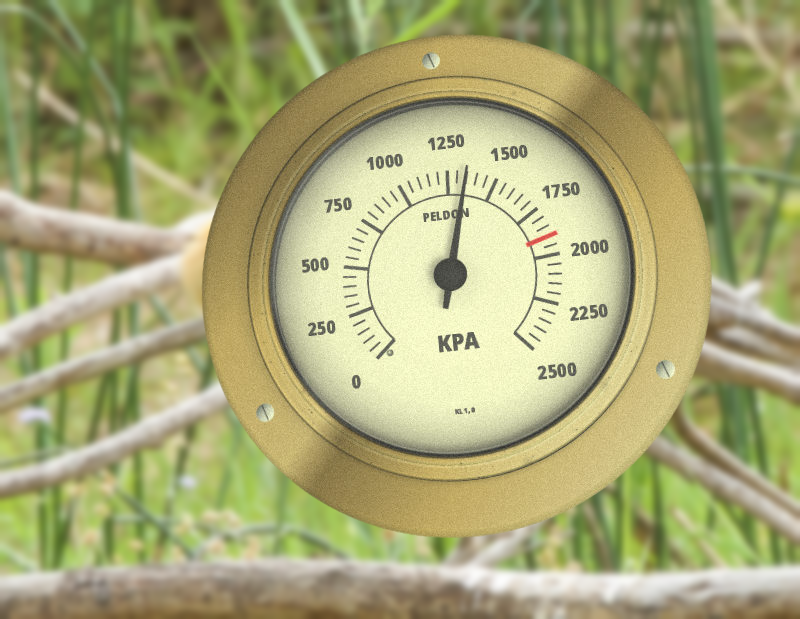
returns 1350 kPa
